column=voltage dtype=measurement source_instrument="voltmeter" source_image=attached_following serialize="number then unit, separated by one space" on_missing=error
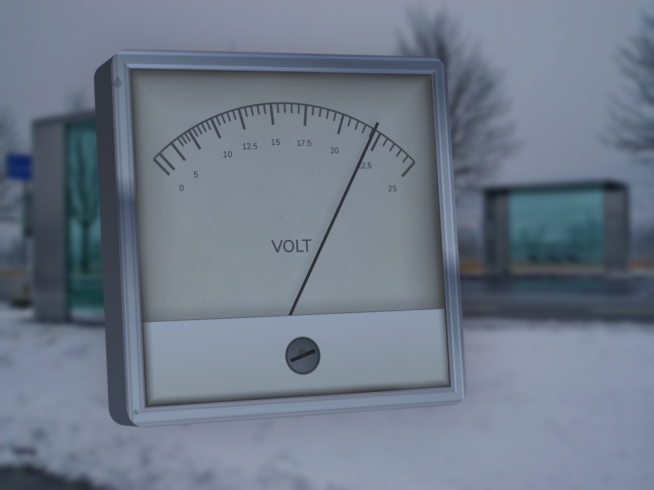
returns 22 V
